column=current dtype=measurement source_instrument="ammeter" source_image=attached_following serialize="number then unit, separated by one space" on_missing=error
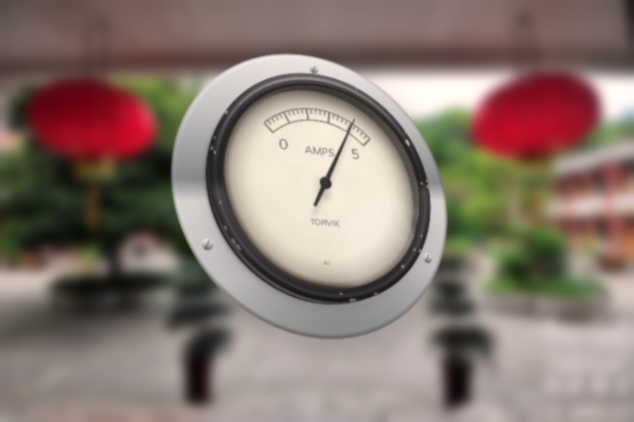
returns 4 A
